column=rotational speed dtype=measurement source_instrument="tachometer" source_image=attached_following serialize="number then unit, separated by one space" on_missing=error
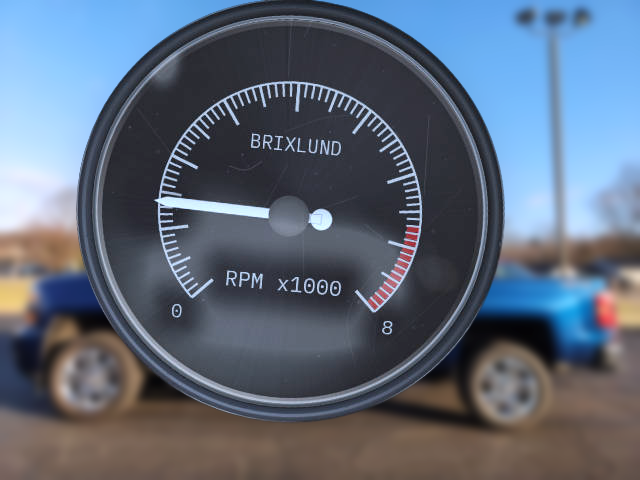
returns 1400 rpm
